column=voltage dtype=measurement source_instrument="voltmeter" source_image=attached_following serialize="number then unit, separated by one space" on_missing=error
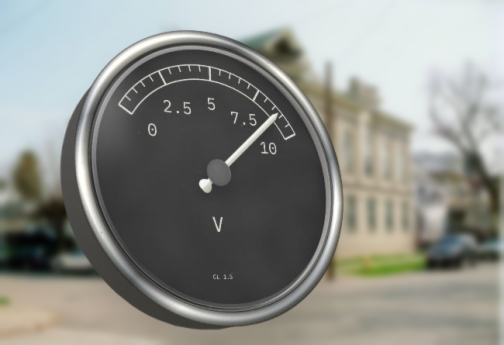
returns 8.75 V
